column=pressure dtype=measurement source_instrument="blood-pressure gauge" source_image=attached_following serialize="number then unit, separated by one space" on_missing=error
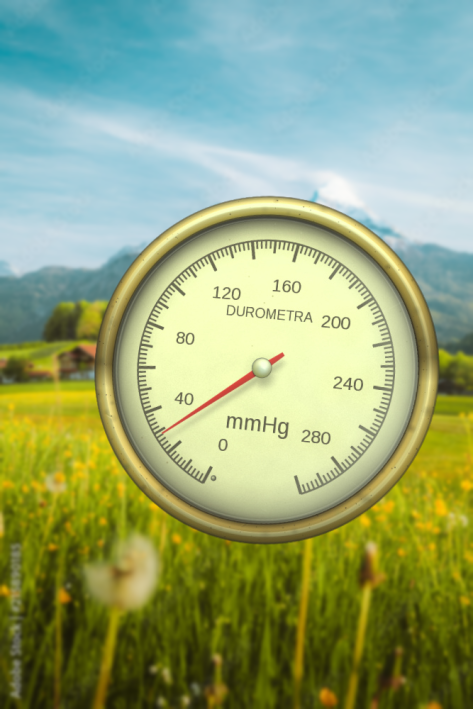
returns 28 mmHg
